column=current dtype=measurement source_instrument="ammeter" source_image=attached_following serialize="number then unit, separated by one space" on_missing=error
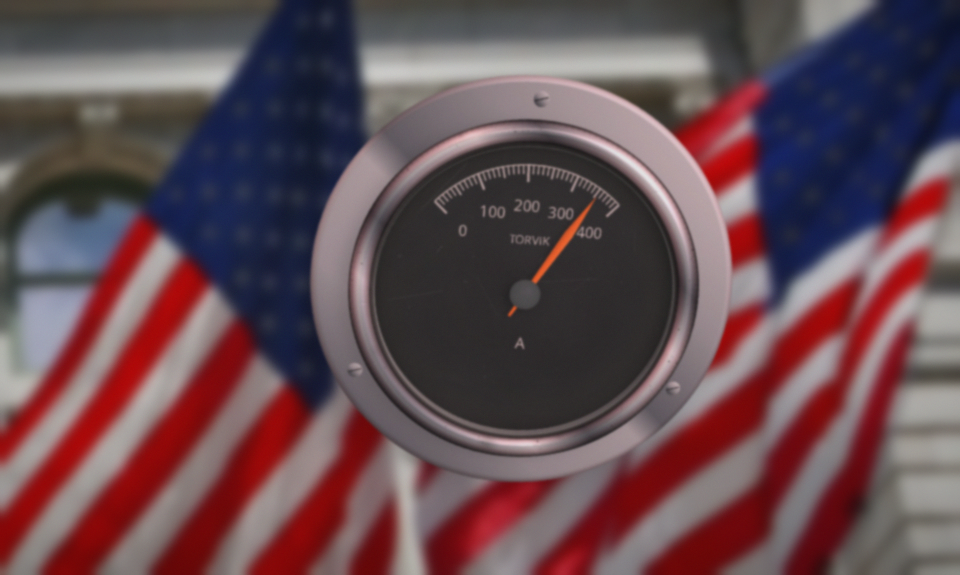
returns 350 A
